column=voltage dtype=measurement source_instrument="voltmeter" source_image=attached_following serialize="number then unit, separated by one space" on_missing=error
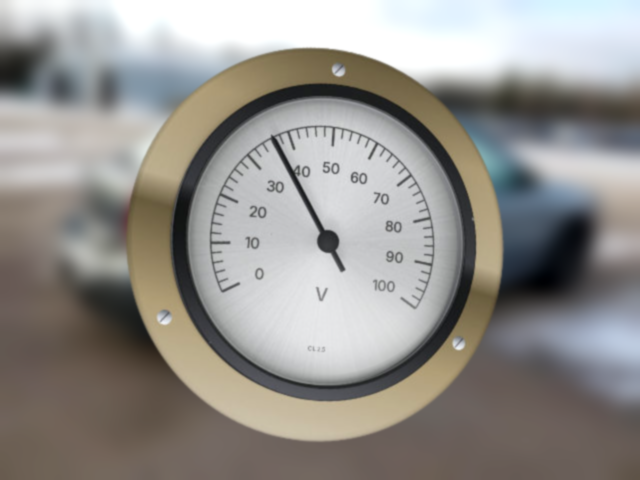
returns 36 V
